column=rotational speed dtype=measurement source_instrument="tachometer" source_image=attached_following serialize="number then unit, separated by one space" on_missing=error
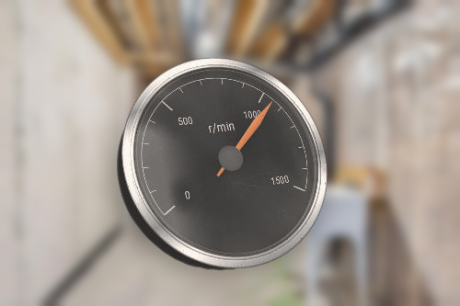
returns 1050 rpm
